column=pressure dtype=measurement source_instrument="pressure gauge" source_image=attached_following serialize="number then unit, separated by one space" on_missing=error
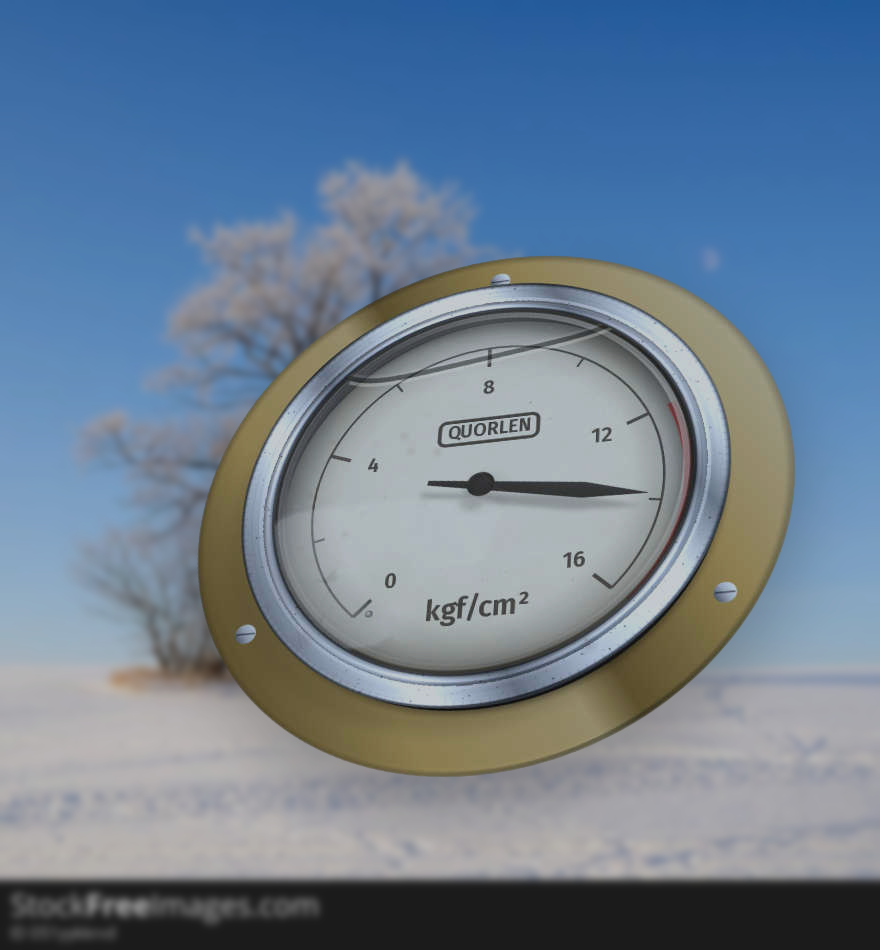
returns 14 kg/cm²
